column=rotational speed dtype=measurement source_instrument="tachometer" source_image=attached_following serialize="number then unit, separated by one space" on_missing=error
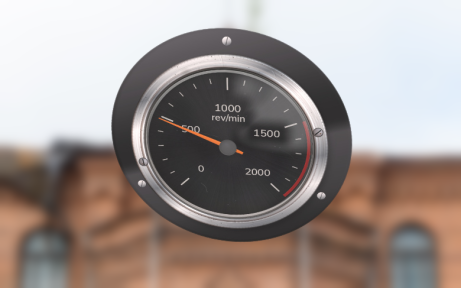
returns 500 rpm
